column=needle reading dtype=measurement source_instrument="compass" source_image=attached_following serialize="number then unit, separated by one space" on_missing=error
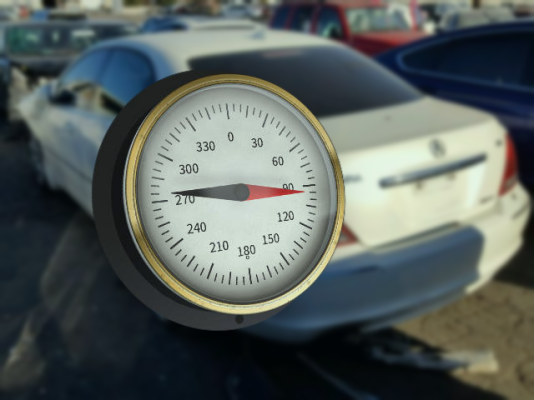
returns 95 °
